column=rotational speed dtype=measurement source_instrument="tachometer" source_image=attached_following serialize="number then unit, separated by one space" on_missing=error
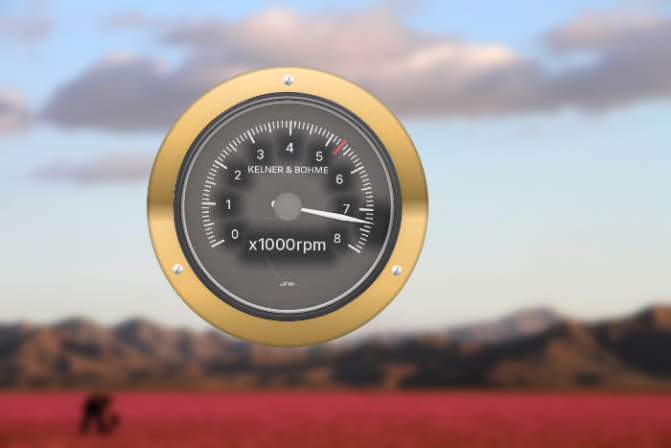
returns 7300 rpm
